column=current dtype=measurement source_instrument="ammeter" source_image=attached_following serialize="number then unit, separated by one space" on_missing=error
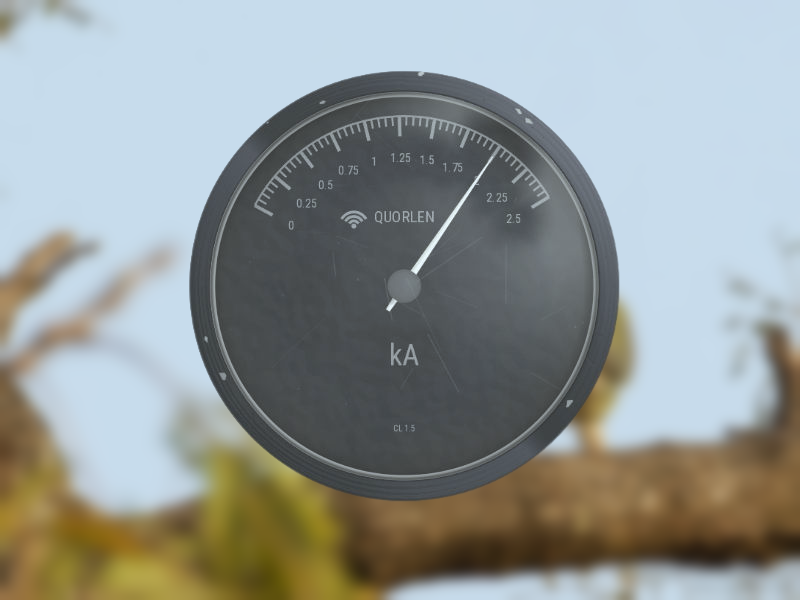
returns 2 kA
